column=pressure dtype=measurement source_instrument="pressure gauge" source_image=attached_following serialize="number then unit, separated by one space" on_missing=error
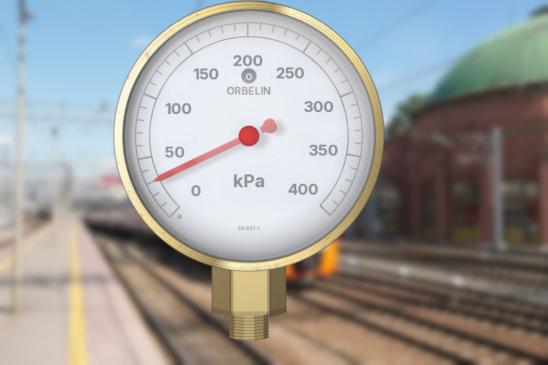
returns 30 kPa
